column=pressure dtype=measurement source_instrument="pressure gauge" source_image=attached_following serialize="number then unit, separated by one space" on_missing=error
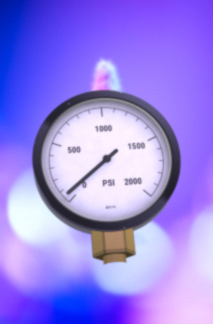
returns 50 psi
